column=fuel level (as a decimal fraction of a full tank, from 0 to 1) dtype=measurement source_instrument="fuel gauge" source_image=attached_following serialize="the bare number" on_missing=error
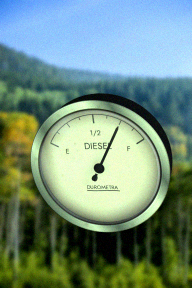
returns 0.75
